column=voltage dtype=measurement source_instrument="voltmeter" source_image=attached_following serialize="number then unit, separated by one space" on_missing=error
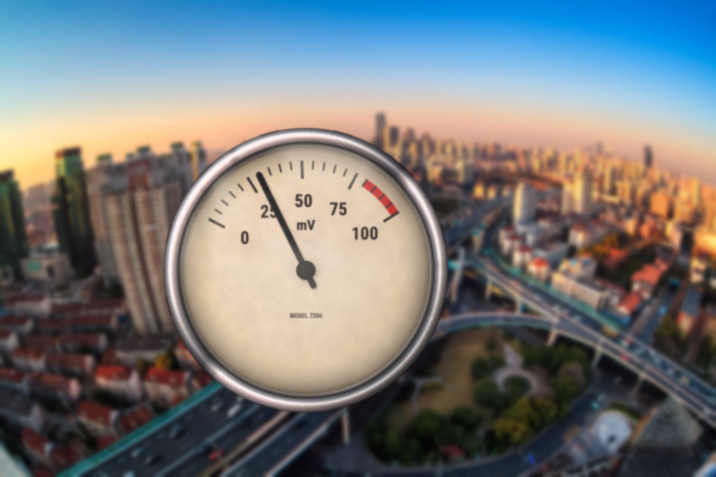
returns 30 mV
